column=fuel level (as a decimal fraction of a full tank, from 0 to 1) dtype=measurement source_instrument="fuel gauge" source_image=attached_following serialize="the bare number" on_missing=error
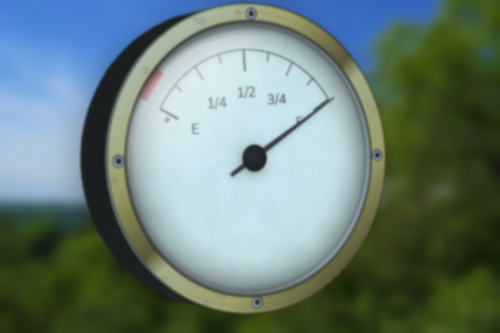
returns 1
